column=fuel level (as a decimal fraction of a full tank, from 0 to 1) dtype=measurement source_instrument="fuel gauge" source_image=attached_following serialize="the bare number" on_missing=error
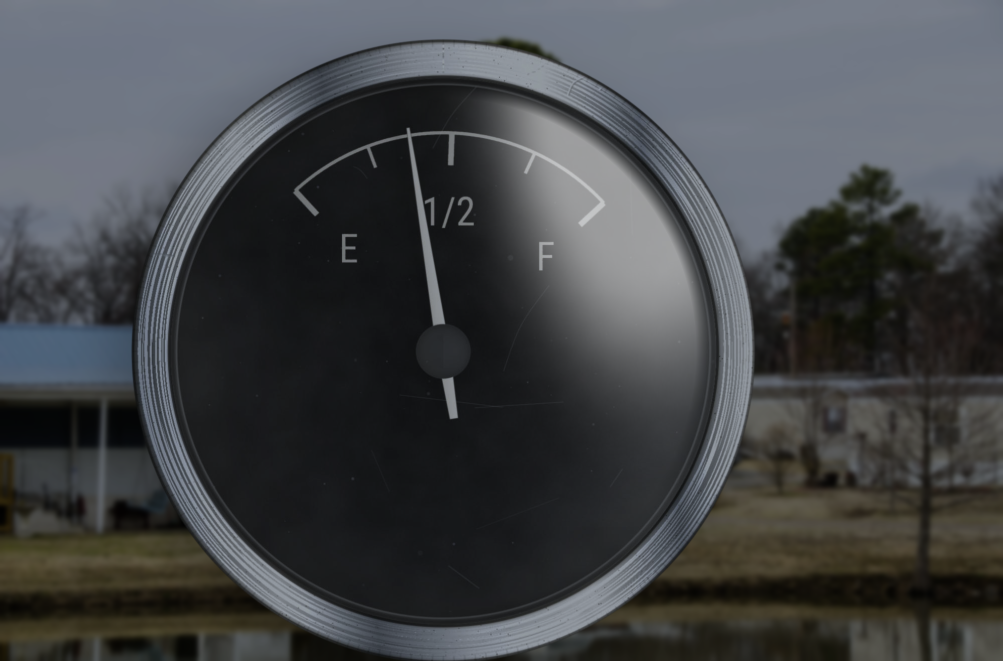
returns 0.375
